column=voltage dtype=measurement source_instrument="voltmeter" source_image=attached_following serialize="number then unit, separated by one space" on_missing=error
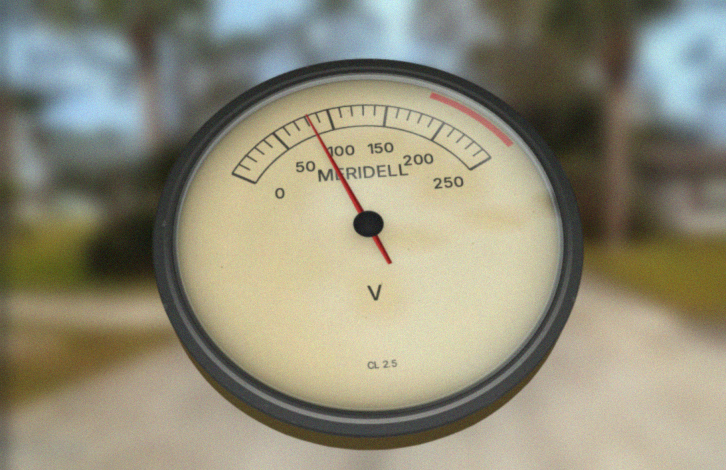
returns 80 V
